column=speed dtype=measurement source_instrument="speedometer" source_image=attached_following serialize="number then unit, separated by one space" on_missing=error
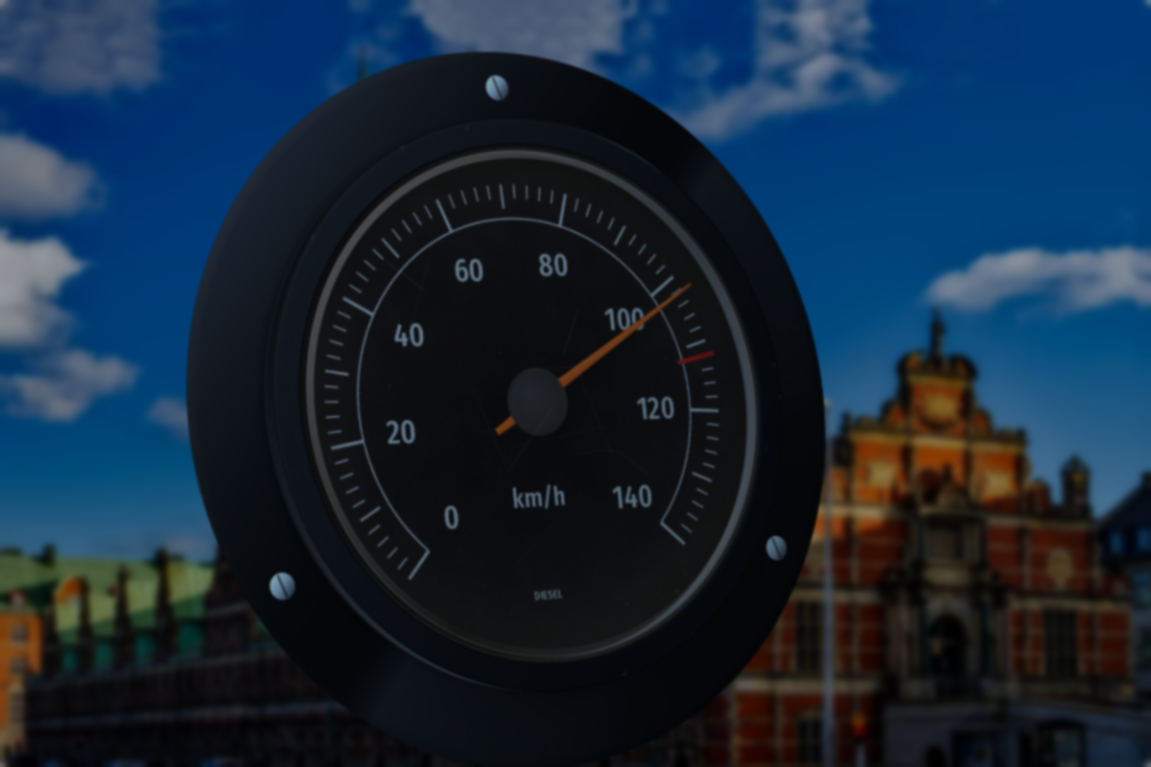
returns 102 km/h
